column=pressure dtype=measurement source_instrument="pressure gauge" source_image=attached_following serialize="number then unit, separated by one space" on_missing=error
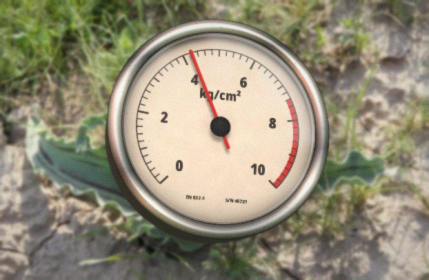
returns 4.2 kg/cm²
